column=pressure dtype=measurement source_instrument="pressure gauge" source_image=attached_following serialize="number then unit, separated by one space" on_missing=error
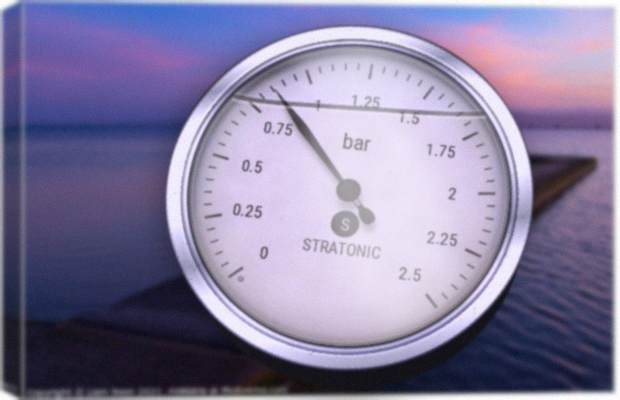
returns 0.85 bar
